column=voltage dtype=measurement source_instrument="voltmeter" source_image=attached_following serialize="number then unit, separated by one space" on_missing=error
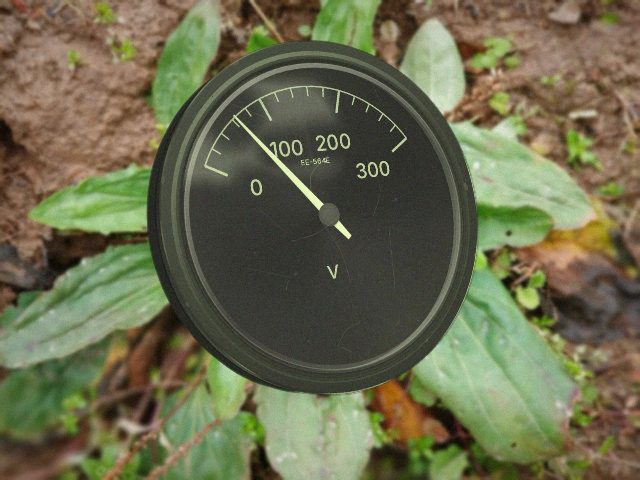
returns 60 V
